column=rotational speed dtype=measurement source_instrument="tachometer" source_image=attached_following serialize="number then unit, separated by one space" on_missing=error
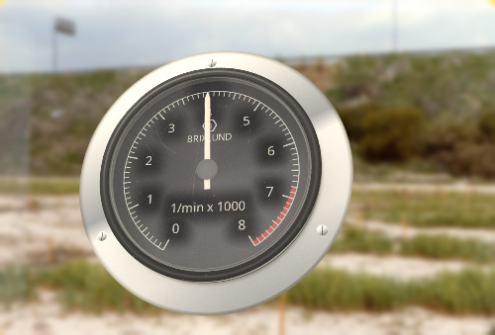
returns 4000 rpm
